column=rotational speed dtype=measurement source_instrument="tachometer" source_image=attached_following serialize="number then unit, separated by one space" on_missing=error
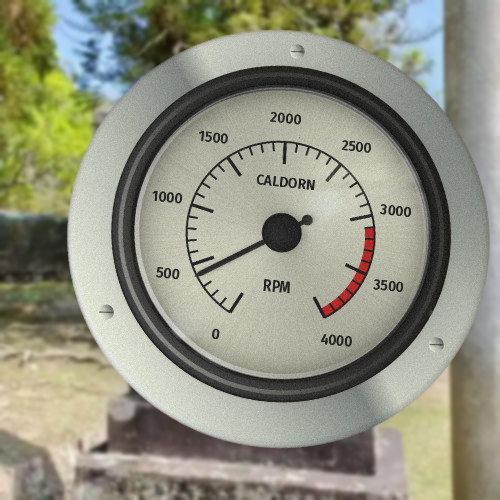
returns 400 rpm
